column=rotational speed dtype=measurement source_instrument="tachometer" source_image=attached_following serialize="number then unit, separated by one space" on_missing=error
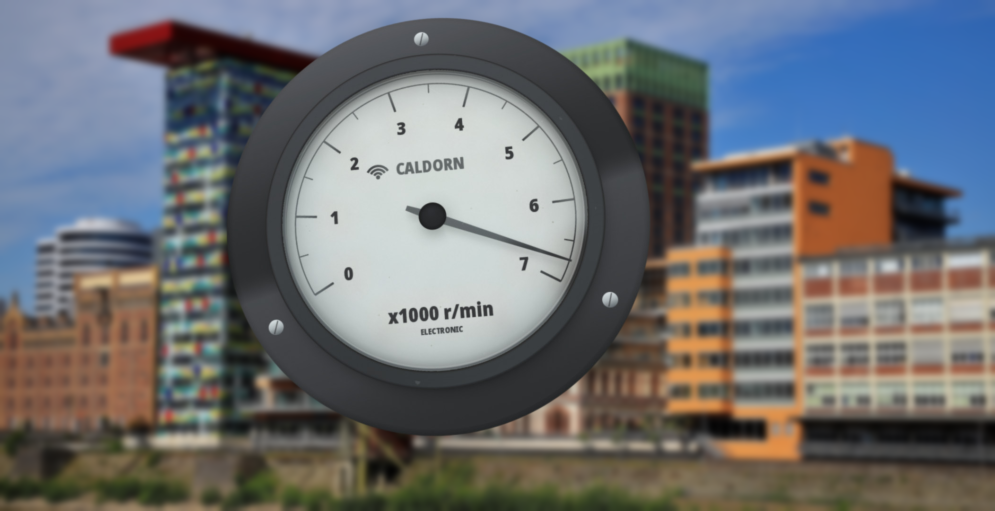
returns 6750 rpm
